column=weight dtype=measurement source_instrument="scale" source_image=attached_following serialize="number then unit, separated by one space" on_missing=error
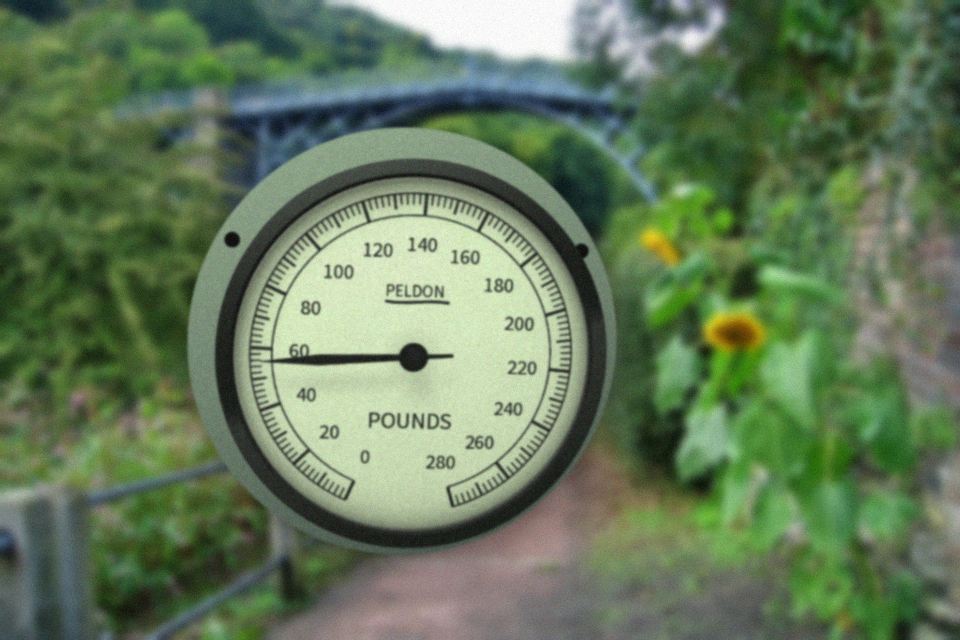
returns 56 lb
